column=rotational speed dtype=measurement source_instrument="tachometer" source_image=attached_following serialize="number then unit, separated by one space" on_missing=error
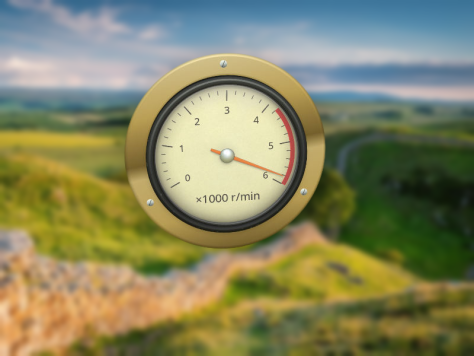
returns 5800 rpm
